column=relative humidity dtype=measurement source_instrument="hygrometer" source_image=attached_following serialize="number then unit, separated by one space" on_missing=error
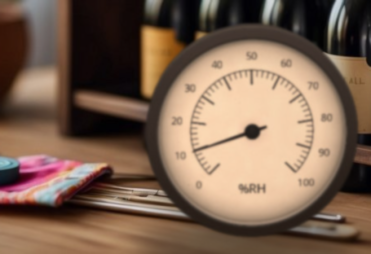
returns 10 %
